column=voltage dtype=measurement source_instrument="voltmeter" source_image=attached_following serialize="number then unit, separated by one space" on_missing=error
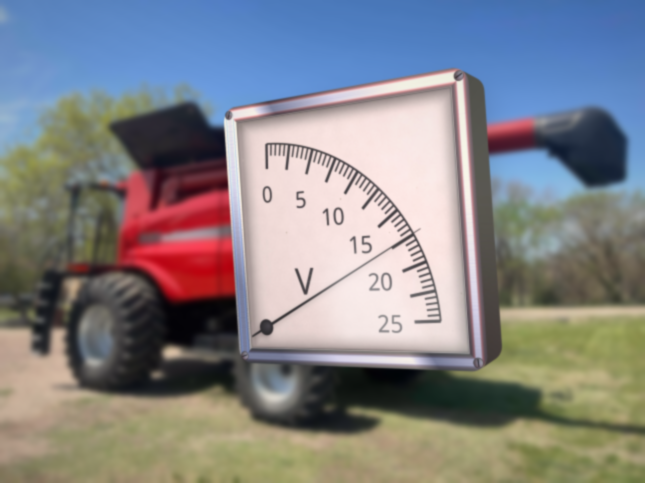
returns 17.5 V
